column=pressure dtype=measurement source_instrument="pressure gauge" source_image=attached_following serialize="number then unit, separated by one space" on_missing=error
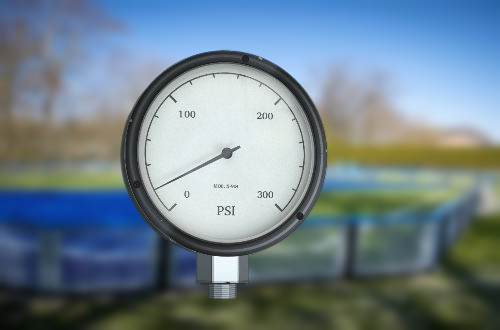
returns 20 psi
